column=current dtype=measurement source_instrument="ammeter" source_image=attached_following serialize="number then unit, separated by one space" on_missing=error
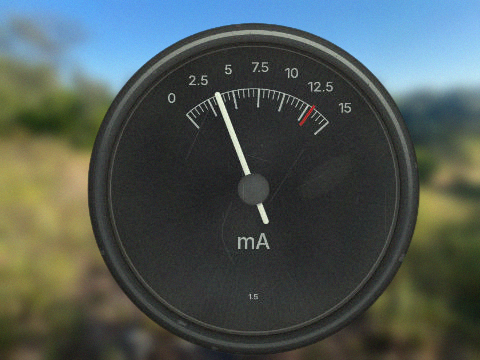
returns 3.5 mA
